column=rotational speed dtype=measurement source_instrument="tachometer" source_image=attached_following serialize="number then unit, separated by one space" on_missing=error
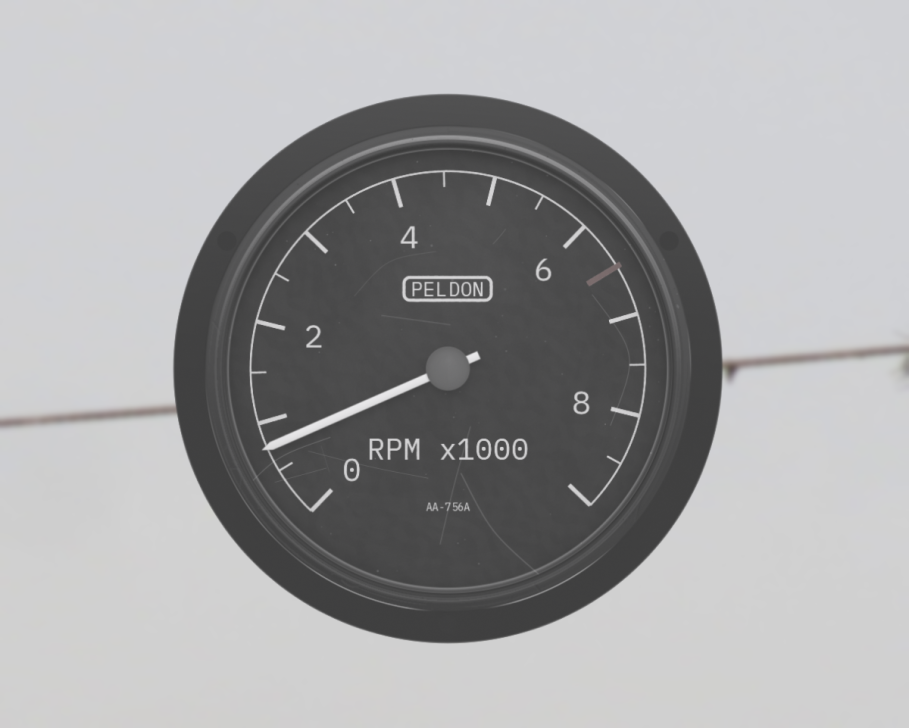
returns 750 rpm
